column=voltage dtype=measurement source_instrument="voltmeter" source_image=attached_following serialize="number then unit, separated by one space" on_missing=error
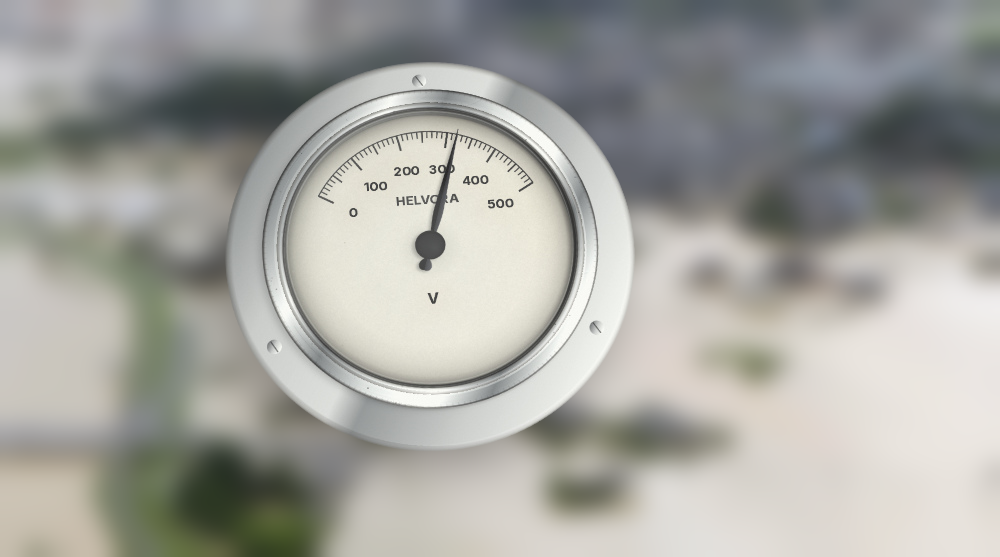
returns 320 V
